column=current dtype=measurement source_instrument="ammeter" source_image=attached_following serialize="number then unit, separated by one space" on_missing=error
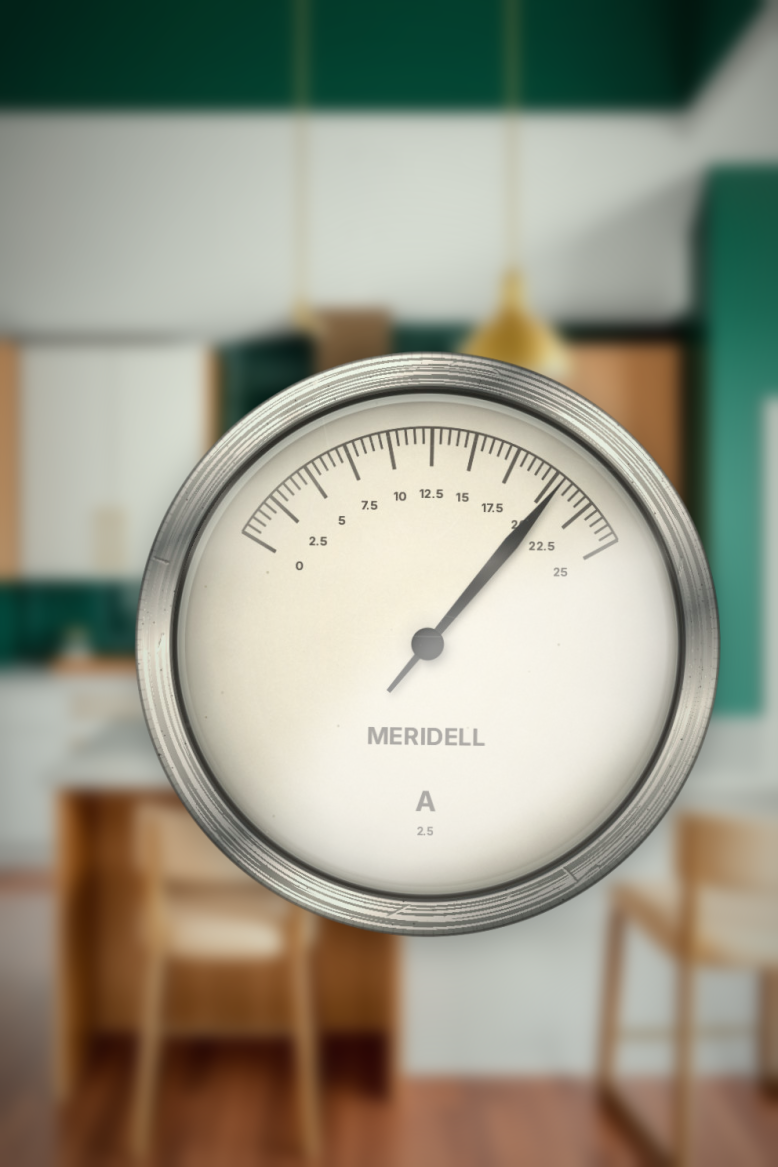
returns 20.5 A
